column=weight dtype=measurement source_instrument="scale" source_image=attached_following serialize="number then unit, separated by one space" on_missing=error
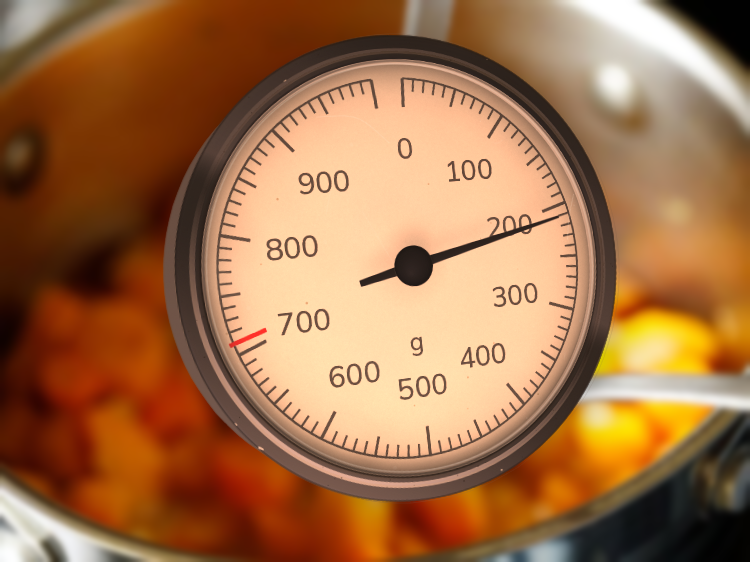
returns 210 g
